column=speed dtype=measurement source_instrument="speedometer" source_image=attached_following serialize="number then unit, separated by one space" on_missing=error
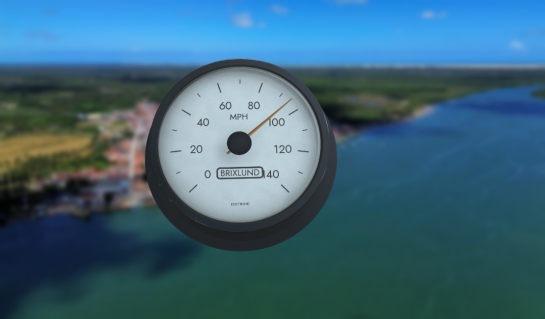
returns 95 mph
